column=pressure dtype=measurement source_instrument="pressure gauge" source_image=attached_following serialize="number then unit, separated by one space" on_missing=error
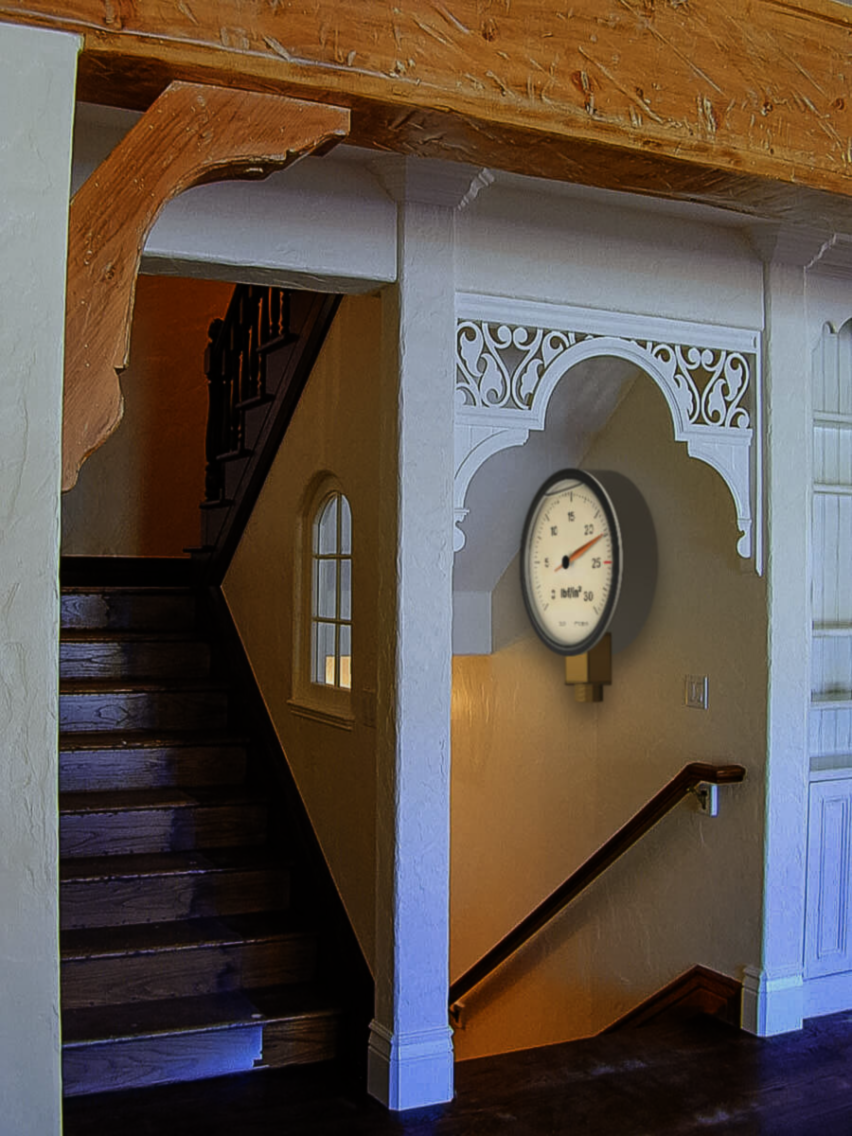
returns 22.5 psi
